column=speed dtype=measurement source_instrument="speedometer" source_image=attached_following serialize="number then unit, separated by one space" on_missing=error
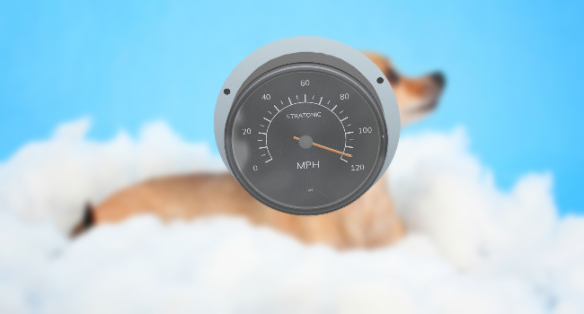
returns 115 mph
